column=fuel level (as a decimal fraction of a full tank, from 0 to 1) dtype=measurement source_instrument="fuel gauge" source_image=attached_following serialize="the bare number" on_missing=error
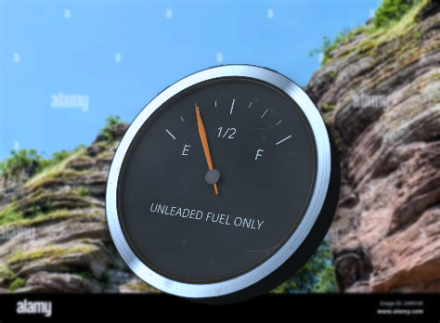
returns 0.25
